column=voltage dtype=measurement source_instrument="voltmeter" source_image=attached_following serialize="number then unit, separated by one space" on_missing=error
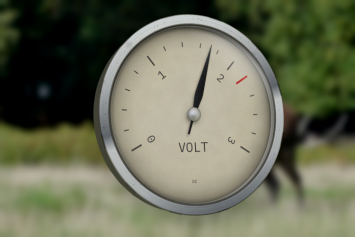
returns 1.7 V
